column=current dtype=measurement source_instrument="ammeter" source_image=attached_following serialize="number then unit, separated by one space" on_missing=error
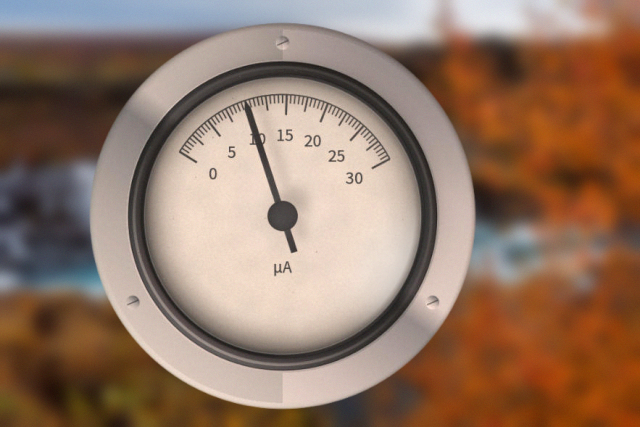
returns 10 µA
